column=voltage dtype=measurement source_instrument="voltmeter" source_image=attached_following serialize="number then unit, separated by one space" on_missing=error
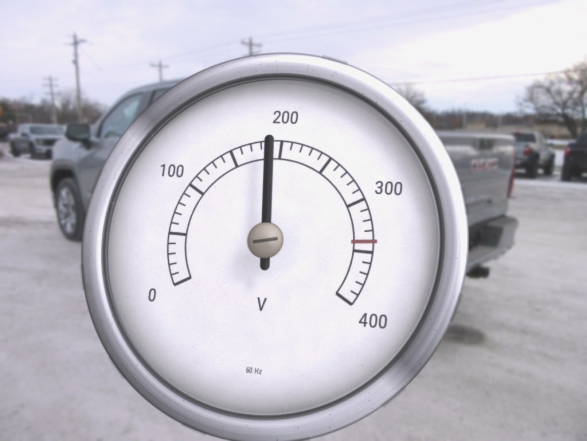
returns 190 V
